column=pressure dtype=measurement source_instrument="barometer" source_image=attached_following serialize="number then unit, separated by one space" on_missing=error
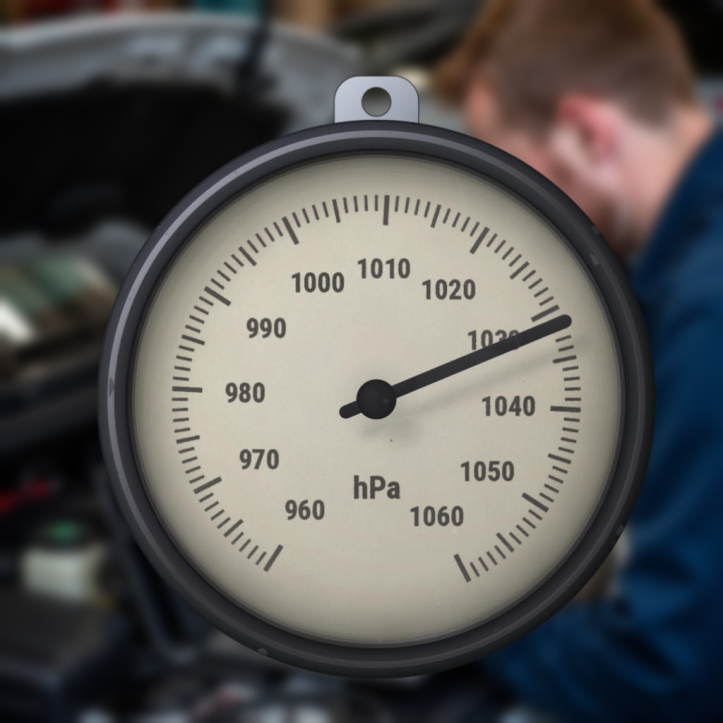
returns 1031.5 hPa
